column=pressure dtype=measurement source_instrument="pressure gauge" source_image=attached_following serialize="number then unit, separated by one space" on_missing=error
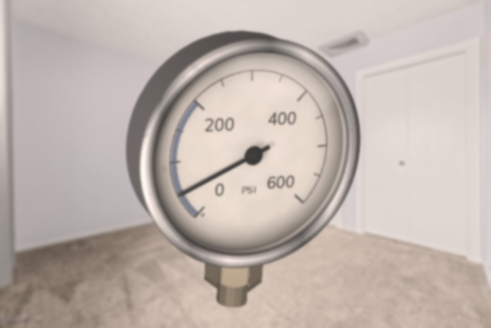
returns 50 psi
